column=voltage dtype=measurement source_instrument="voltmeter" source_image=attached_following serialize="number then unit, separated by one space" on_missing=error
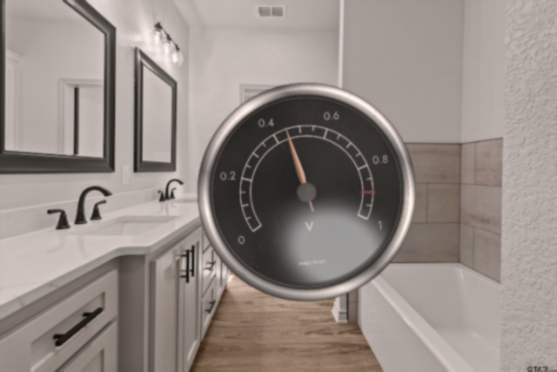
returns 0.45 V
